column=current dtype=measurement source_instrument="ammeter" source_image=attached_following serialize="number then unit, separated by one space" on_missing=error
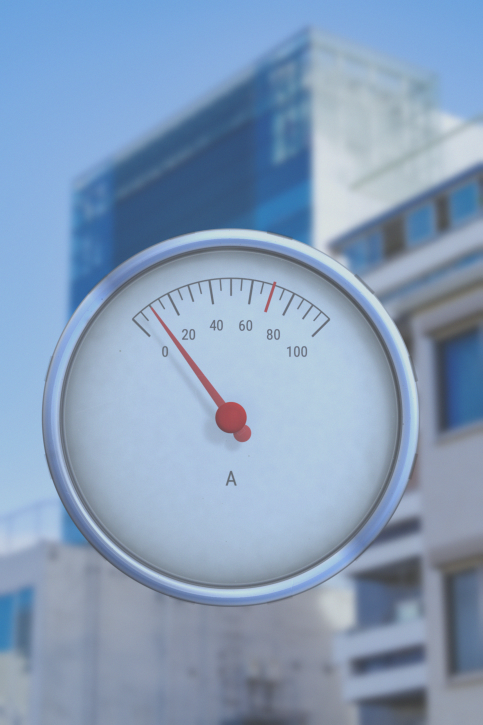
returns 10 A
